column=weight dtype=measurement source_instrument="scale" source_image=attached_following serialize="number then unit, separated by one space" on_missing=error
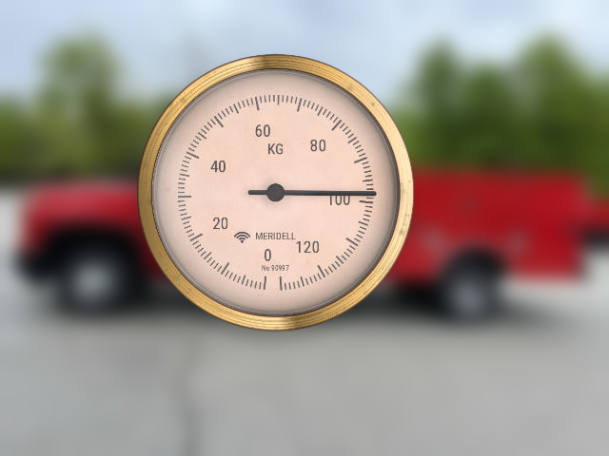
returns 98 kg
